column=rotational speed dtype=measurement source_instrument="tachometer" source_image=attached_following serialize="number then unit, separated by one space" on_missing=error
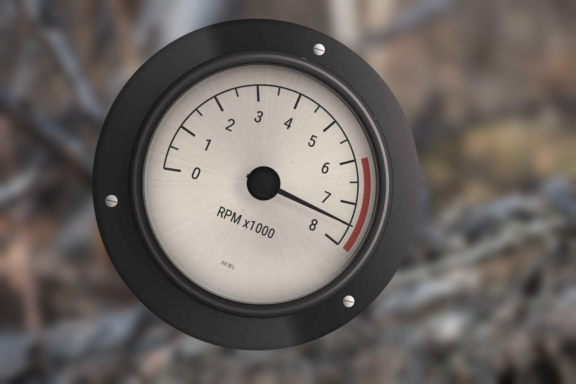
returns 7500 rpm
